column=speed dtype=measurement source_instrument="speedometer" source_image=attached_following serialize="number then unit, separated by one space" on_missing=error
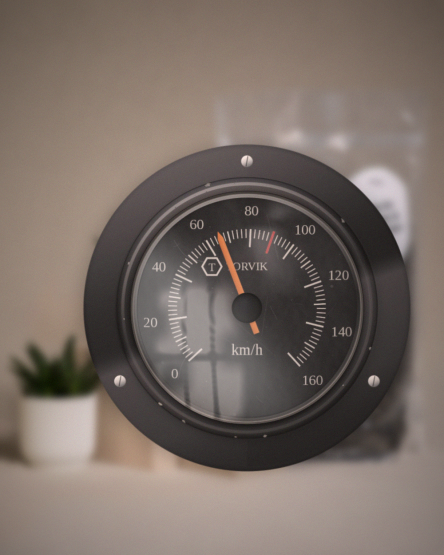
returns 66 km/h
